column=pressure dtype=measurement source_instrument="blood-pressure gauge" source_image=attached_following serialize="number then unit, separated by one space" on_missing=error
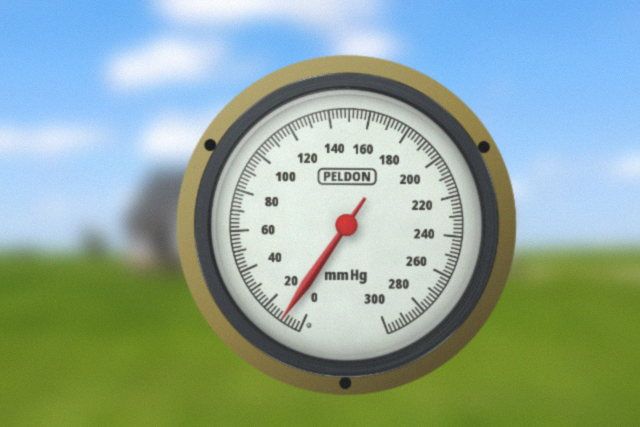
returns 10 mmHg
